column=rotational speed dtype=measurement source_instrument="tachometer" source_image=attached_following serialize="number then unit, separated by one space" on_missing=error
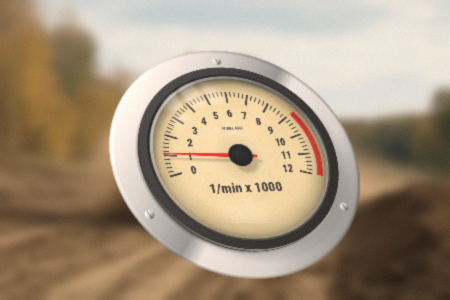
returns 1000 rpm
